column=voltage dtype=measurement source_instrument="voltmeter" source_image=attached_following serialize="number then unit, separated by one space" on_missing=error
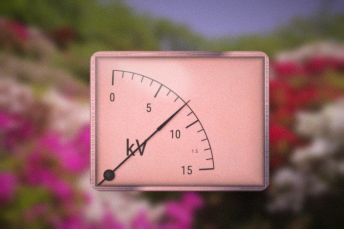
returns 8 kV
